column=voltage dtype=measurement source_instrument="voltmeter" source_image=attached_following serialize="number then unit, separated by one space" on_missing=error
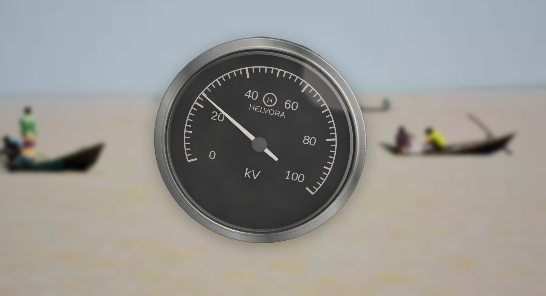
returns 24 kV
